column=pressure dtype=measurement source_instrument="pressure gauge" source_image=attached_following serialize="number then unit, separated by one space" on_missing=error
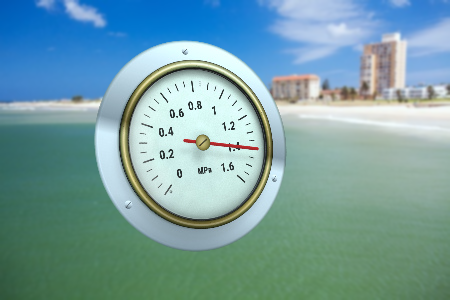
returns 1.4 MPa
